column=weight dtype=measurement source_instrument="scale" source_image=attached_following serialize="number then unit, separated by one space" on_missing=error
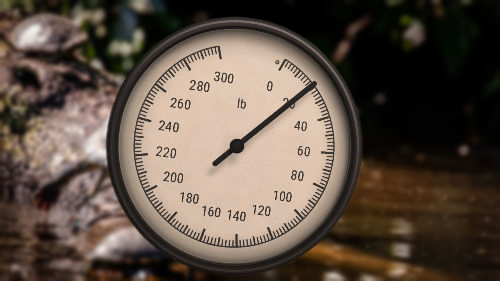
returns 20 lb
